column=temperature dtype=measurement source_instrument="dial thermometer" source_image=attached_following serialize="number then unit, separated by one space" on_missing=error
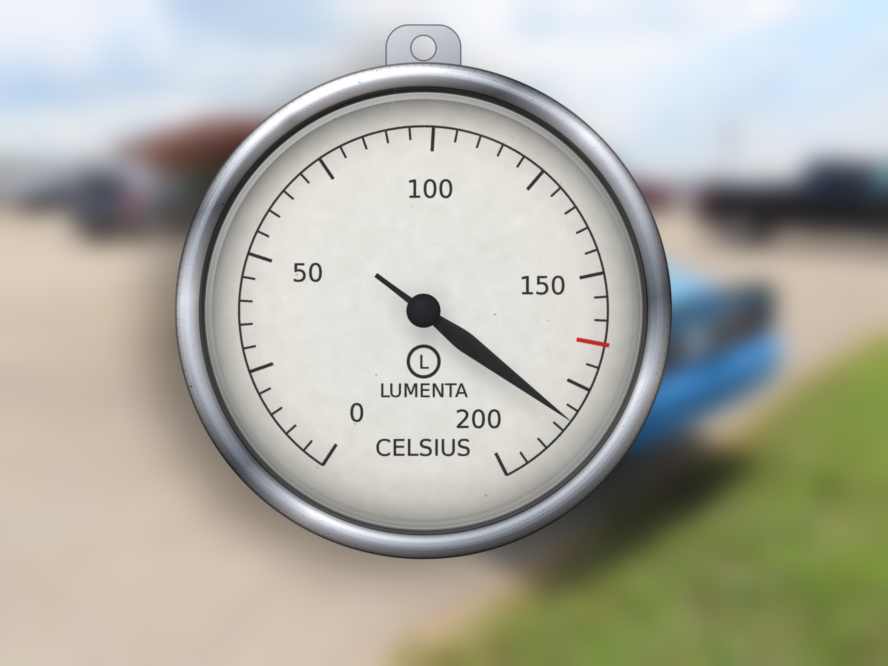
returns 182.5 °C
